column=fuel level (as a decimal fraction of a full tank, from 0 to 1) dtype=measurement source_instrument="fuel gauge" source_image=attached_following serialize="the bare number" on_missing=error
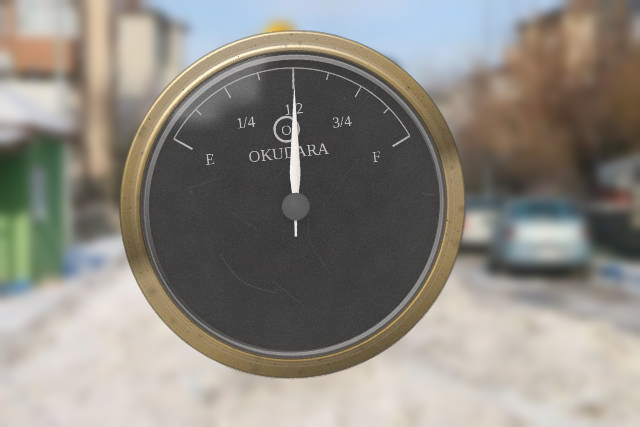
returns 0.5
